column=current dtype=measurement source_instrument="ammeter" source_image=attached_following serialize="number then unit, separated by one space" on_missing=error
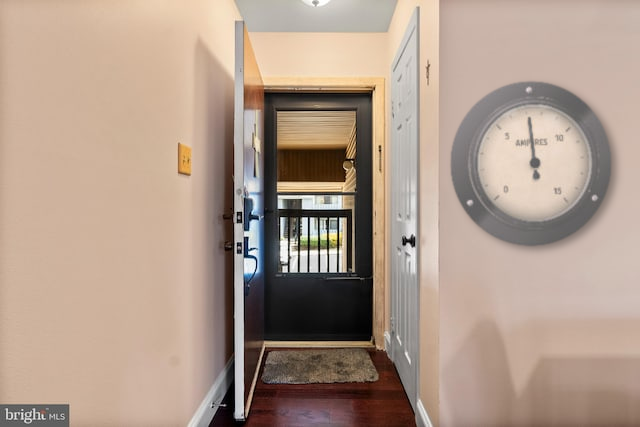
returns 7 A
